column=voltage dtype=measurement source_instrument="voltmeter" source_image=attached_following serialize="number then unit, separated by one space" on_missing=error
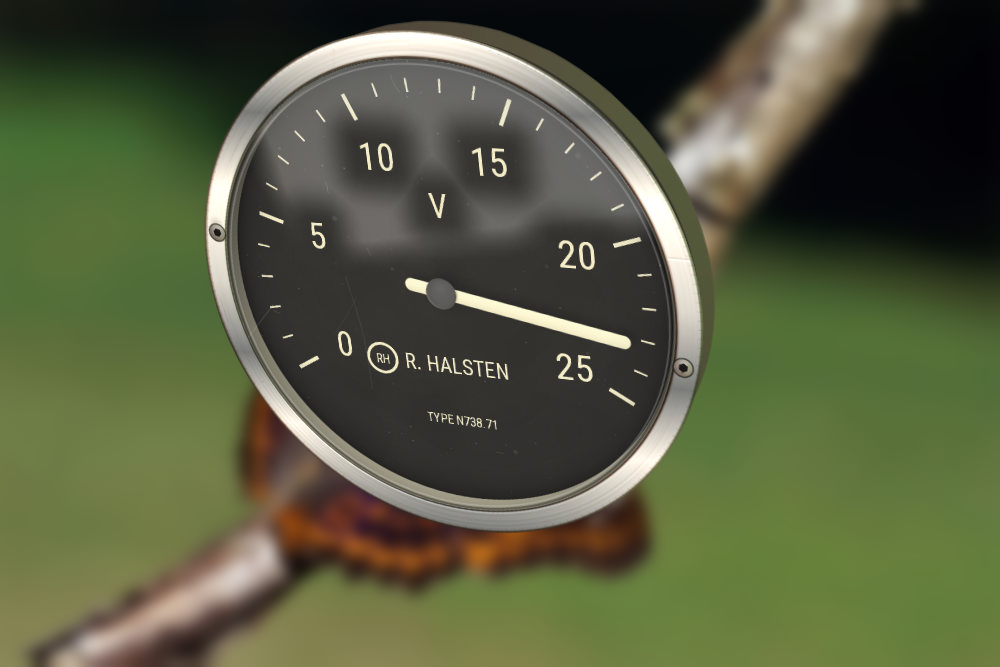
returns 23 V
